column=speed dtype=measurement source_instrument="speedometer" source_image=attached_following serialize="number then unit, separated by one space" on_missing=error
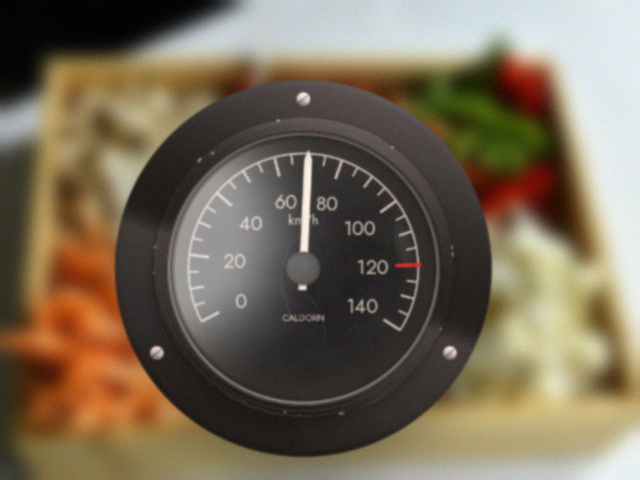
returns 70 km/h
